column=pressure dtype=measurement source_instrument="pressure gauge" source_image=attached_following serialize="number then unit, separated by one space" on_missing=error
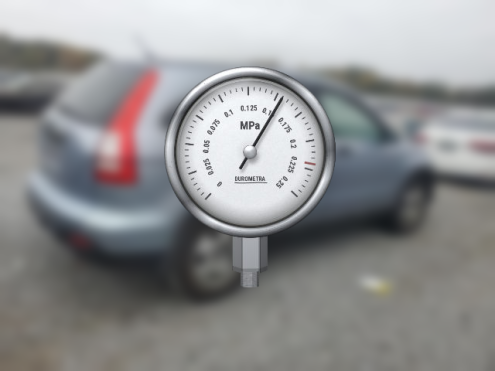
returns 0.155 MPa
